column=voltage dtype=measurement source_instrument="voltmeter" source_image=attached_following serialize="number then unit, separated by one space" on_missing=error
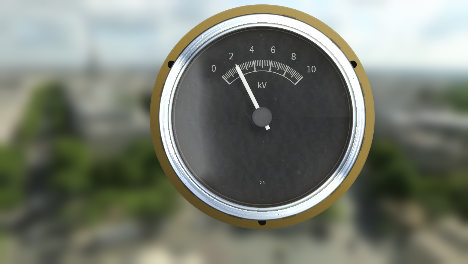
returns 2 kV
